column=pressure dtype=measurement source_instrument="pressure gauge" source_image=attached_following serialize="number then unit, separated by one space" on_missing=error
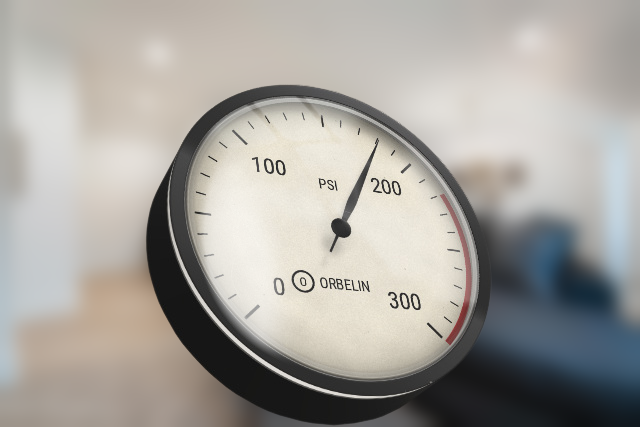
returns 180 psi
